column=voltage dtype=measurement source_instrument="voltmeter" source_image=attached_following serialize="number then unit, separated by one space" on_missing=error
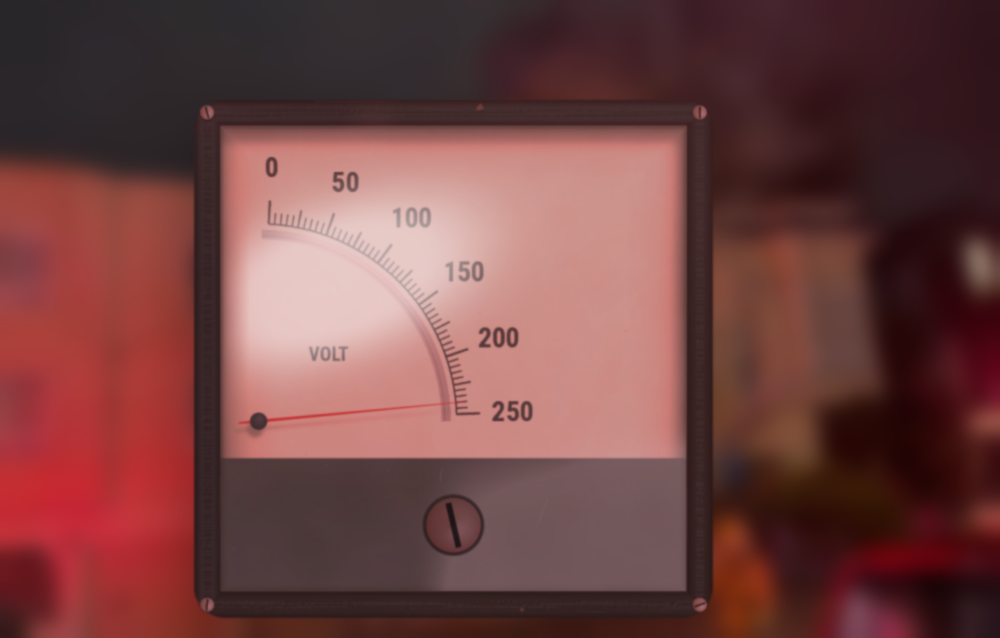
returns 240 V
